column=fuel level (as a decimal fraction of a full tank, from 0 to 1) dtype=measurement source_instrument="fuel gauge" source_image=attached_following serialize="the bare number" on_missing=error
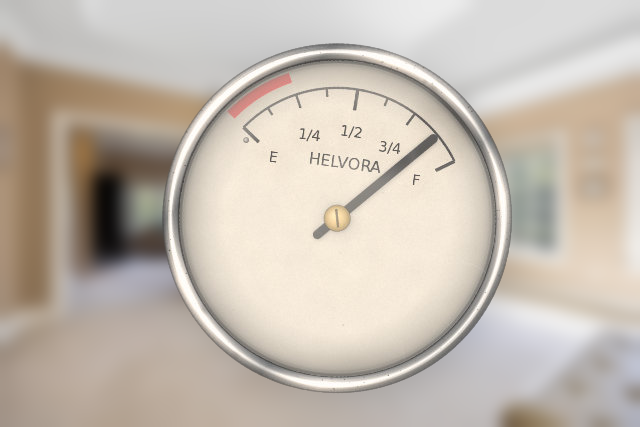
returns 0.875
